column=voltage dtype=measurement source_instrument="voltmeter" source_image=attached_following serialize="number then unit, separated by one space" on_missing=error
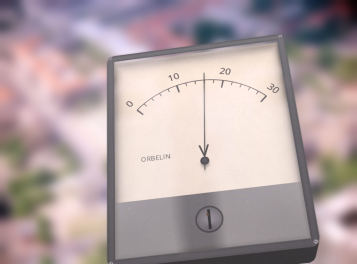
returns 16 V
